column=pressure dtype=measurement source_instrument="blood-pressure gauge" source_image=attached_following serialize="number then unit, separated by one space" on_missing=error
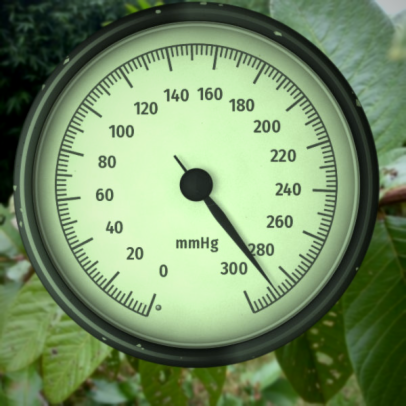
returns 288 mmHg
